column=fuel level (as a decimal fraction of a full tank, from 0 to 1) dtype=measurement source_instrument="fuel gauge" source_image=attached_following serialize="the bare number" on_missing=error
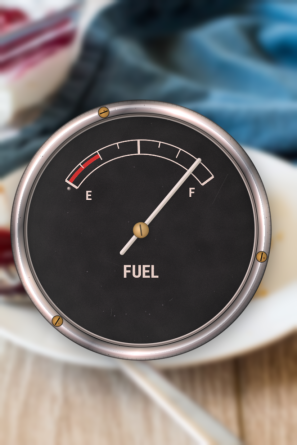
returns 0.875
